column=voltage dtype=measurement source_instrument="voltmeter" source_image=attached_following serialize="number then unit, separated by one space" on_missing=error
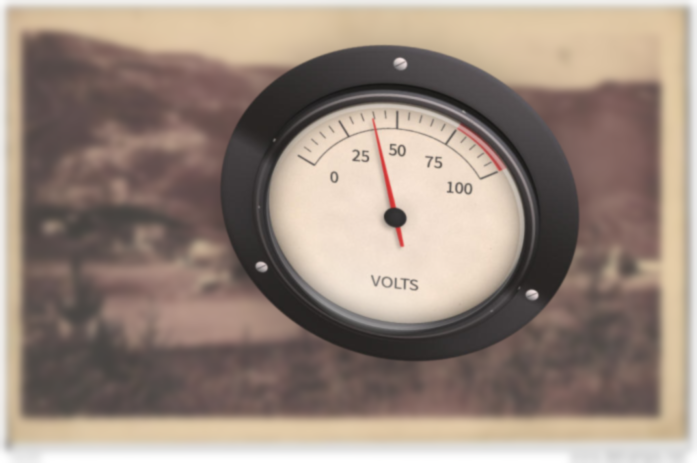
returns 40 V
